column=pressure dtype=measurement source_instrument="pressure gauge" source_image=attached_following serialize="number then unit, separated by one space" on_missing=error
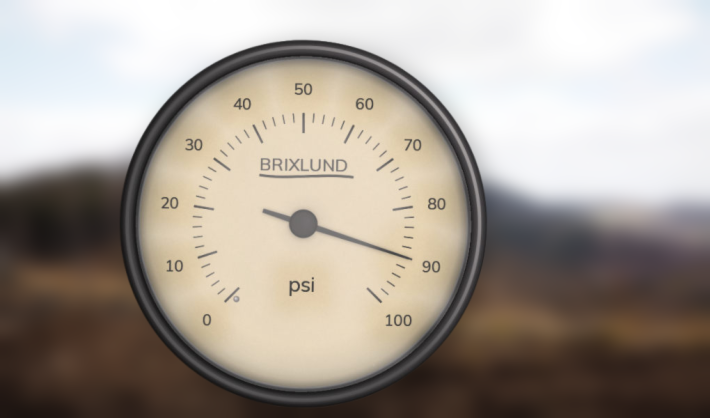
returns 90 psi
